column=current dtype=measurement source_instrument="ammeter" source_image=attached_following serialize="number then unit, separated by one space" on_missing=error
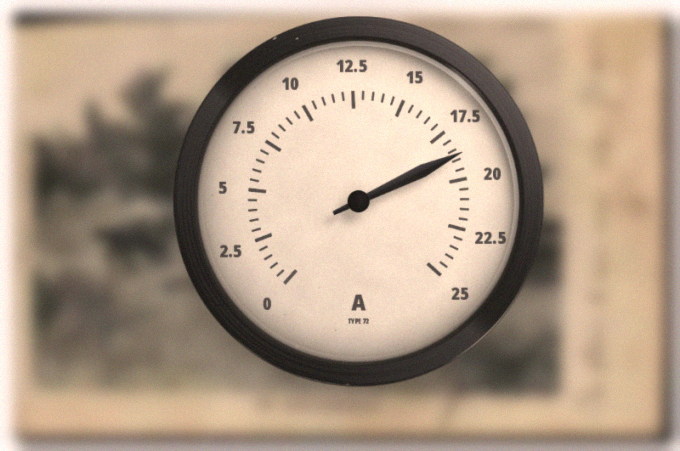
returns 18.75 A
